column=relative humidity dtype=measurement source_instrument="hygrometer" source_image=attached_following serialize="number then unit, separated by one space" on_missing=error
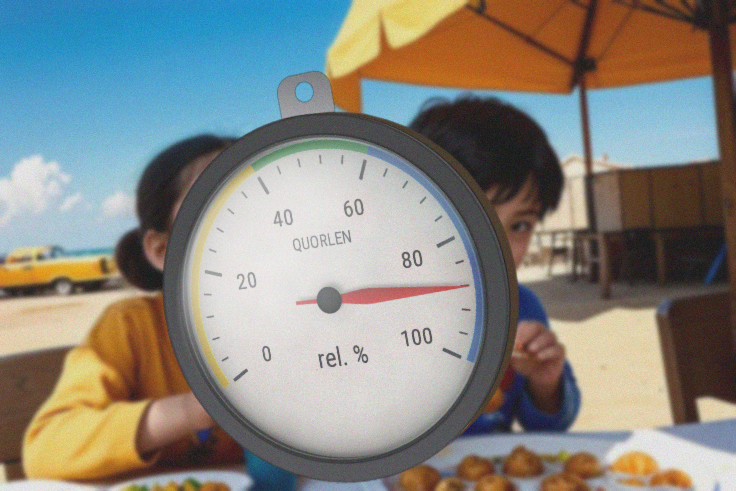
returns 88 %
